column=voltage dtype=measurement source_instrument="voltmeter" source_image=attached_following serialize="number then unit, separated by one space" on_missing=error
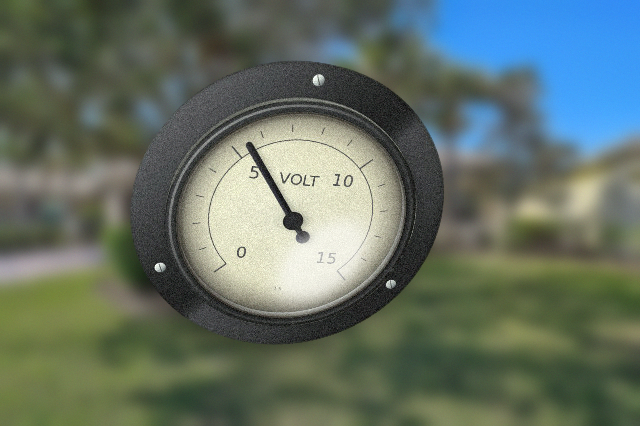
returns 5.5 V
